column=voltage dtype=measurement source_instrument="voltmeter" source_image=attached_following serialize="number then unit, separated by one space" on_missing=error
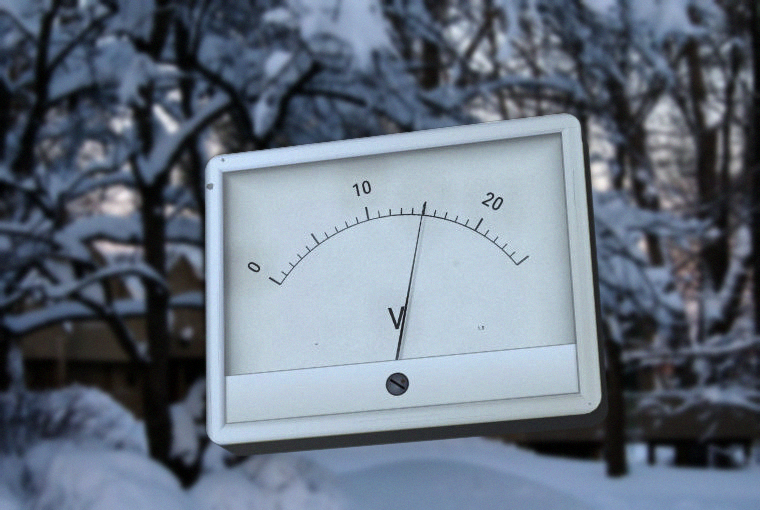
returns 15 V
